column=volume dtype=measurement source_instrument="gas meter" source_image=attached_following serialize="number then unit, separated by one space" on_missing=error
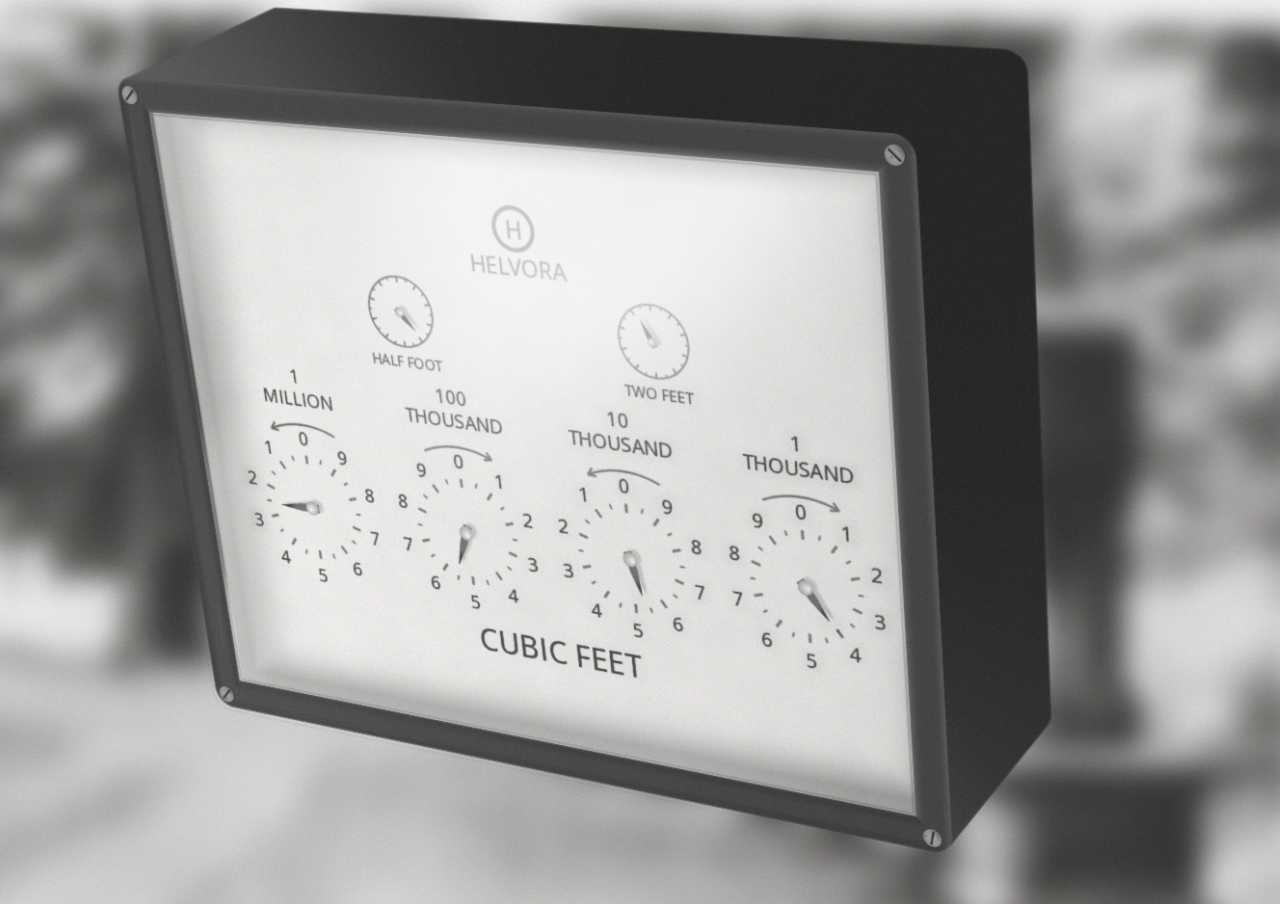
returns 255400 ft³
